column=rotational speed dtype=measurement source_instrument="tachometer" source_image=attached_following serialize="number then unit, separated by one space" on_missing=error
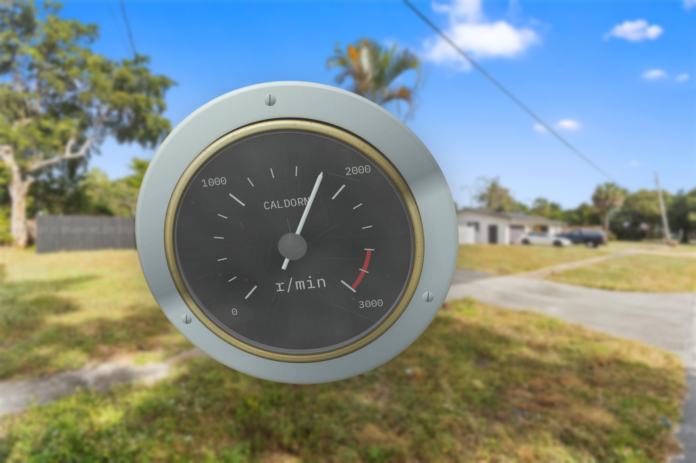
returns 1800 rpm
